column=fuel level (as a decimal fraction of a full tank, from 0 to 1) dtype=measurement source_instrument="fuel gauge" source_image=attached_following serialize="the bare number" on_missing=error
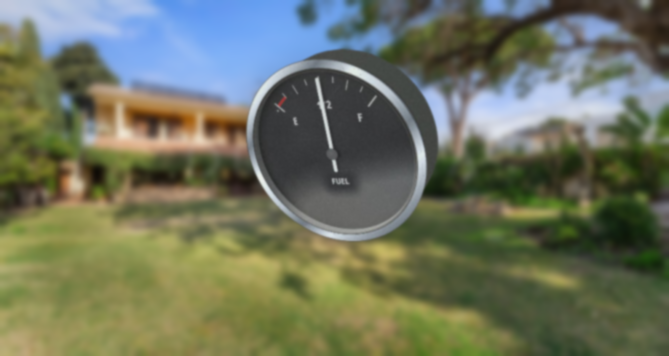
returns 0.5
